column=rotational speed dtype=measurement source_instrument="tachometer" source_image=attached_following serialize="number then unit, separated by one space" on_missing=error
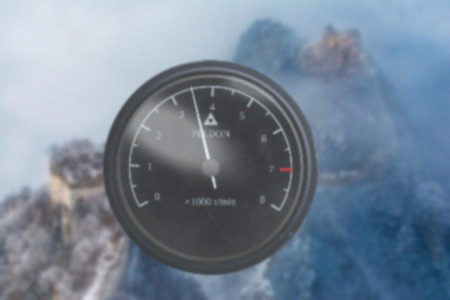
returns 3500 rpm
